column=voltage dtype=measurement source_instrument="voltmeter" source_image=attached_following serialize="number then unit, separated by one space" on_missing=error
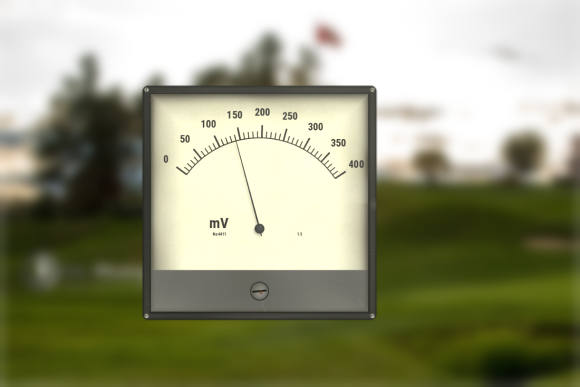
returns 140 mV
